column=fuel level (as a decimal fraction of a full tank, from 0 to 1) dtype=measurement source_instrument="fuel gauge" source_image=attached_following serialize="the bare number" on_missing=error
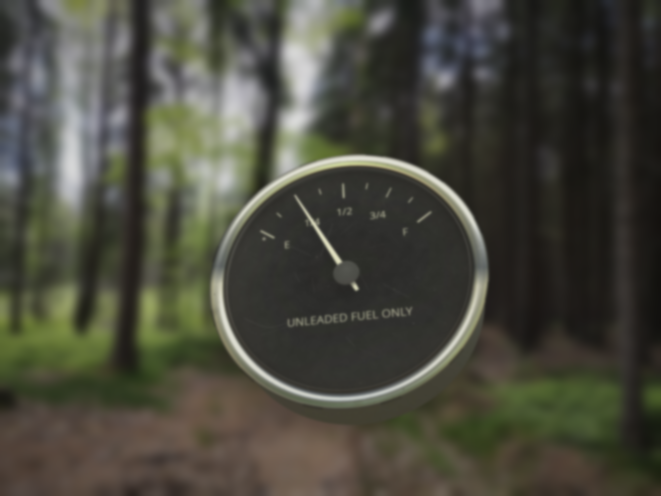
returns 0.25
